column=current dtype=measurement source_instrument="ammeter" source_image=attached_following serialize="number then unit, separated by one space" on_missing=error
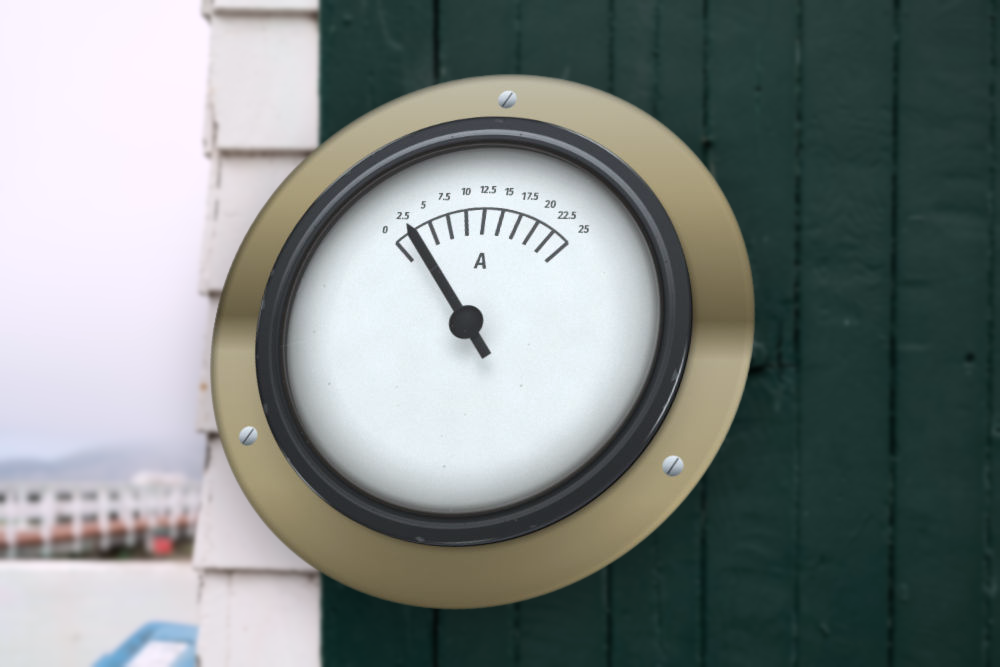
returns 2.5 A
